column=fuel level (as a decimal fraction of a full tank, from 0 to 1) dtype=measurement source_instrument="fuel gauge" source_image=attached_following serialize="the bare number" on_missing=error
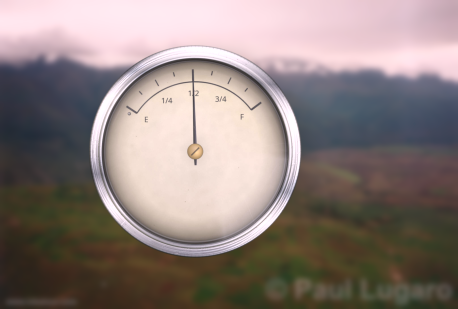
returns 0.5
